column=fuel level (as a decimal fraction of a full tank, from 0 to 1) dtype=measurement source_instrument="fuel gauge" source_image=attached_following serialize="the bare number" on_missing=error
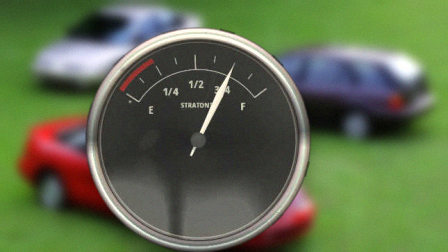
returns 0.75
